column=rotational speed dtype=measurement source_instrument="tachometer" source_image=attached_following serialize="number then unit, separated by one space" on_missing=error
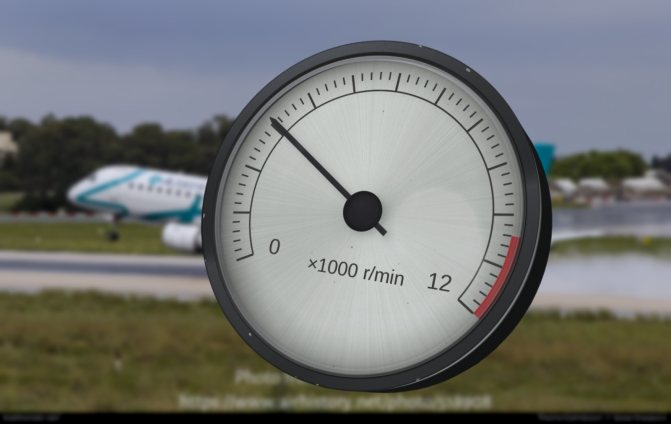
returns 3100 rpm
